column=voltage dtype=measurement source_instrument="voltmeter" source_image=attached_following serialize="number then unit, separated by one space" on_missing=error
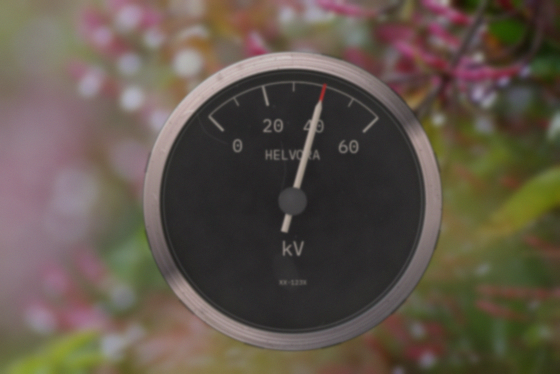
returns 40 kV
